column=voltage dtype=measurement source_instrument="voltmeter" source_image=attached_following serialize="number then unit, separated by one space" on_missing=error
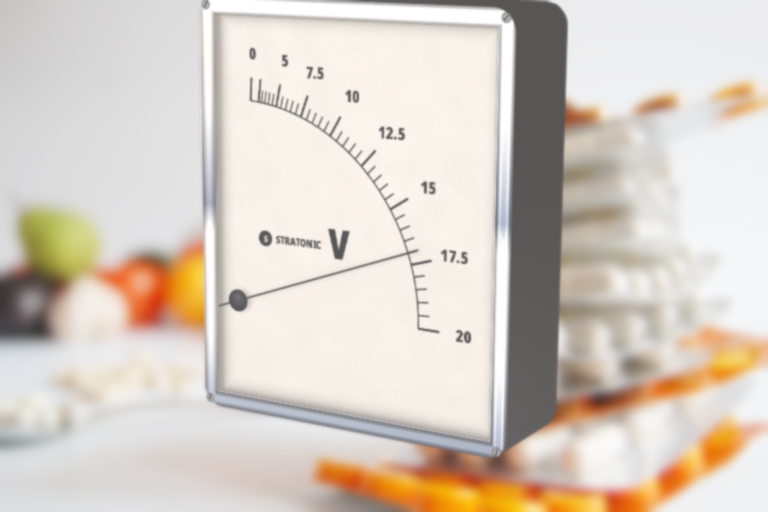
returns 17 V
